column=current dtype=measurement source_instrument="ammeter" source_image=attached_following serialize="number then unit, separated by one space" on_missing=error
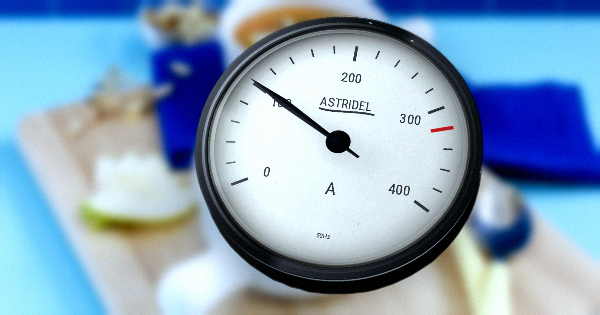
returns 100 A
